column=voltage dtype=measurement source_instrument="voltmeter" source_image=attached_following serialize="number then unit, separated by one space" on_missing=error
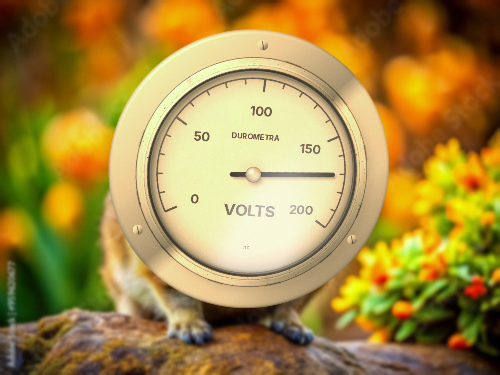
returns 170 V
